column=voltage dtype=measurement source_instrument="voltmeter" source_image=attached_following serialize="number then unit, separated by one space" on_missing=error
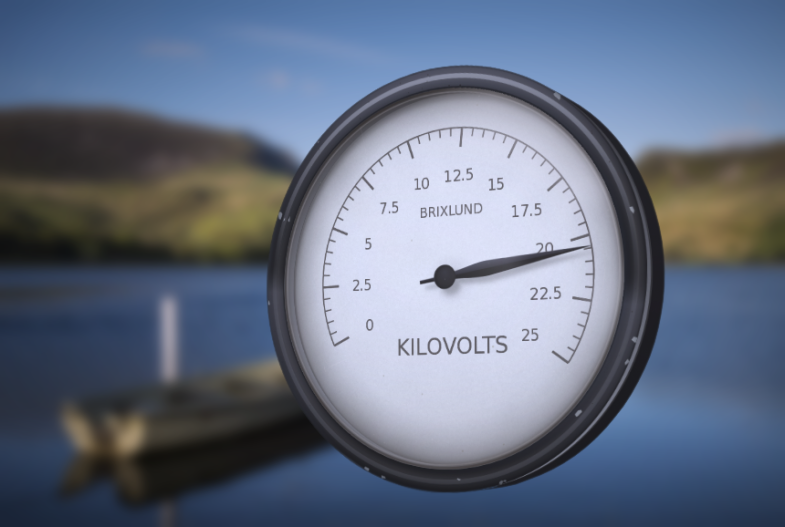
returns 20.5 kV
